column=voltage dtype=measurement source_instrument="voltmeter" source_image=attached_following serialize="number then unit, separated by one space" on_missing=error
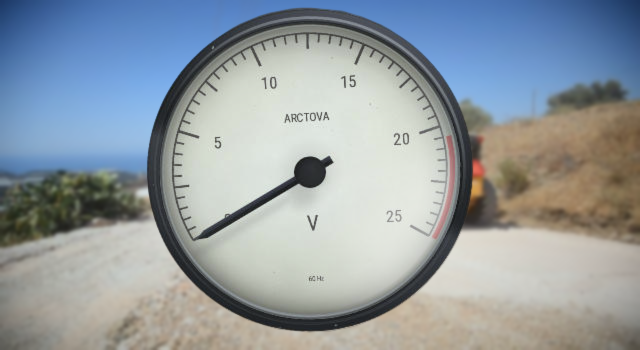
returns 0 V
